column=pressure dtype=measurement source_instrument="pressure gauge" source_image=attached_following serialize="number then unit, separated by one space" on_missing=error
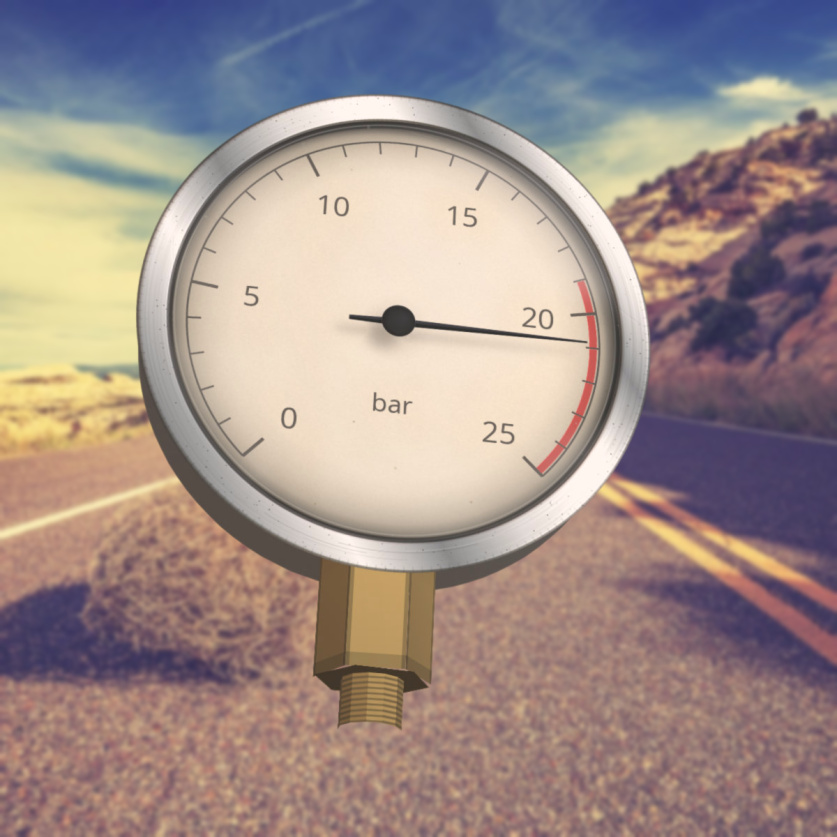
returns 21 bar
